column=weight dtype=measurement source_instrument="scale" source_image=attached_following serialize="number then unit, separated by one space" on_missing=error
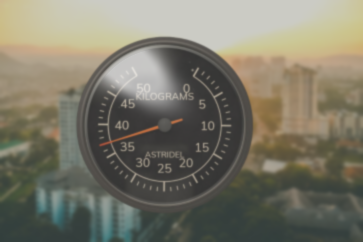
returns 37 kg
